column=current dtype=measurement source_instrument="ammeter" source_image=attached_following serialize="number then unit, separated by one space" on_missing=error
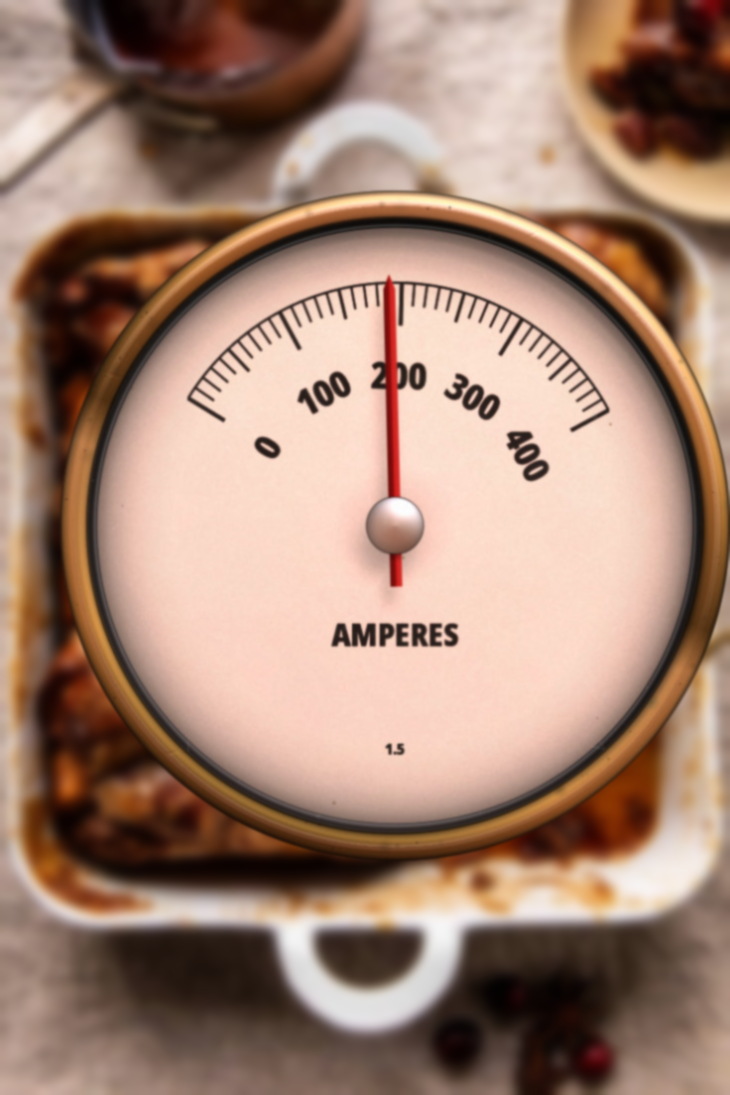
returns 190 A
